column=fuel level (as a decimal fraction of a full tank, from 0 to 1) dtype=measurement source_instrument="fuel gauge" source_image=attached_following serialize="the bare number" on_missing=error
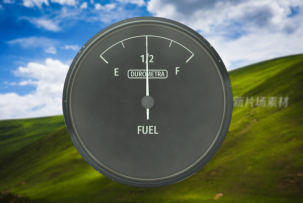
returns 0.5
